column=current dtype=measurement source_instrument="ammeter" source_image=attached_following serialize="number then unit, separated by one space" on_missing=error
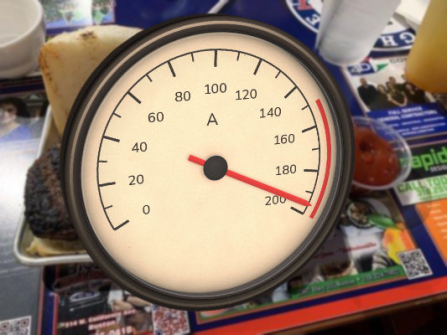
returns 195 A
